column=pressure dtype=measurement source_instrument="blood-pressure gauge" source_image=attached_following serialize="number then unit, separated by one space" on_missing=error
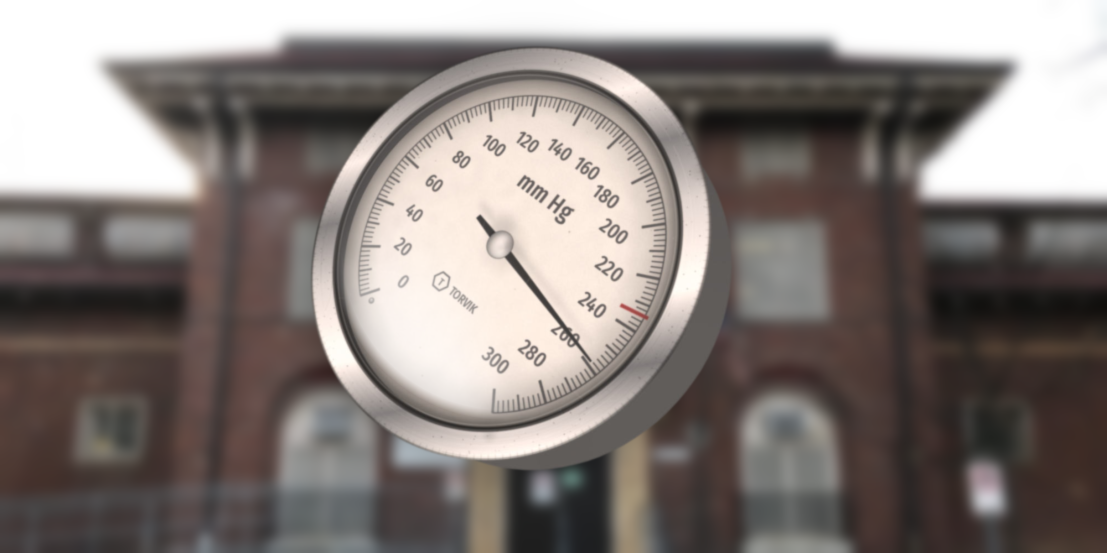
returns 258 mmHg
